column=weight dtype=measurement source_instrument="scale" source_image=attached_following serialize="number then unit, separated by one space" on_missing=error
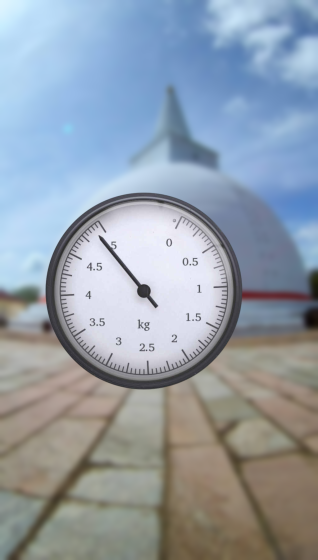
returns 4.9 kg
